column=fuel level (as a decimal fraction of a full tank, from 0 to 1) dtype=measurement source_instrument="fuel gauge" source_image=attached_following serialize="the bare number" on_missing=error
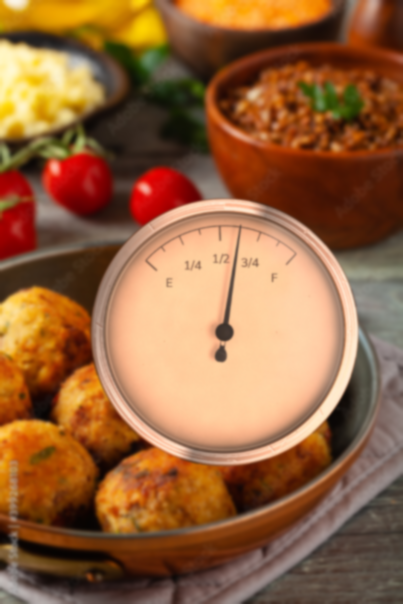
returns 0.625
